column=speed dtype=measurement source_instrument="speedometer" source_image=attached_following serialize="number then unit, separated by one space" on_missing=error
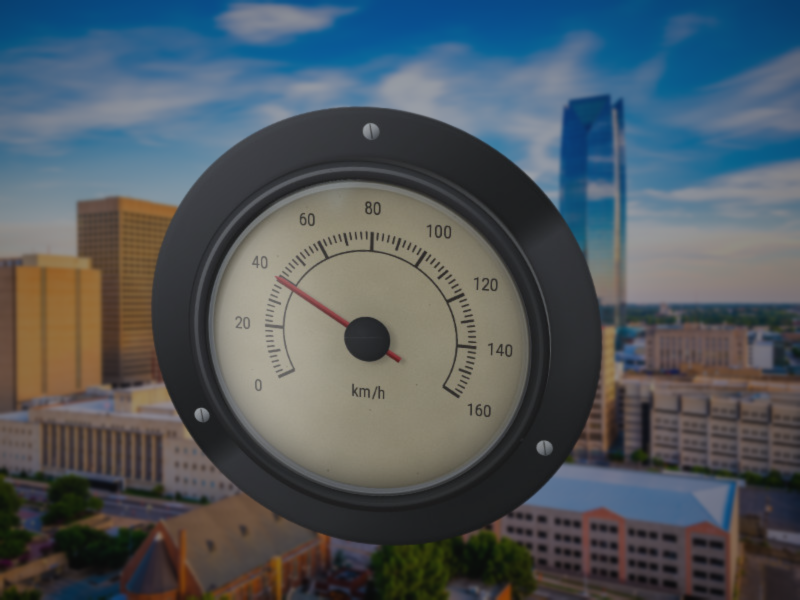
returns 40 km/h
